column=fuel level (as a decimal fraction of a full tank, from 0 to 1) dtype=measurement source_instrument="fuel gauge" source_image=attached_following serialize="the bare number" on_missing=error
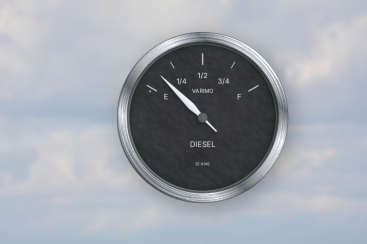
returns 0.125
